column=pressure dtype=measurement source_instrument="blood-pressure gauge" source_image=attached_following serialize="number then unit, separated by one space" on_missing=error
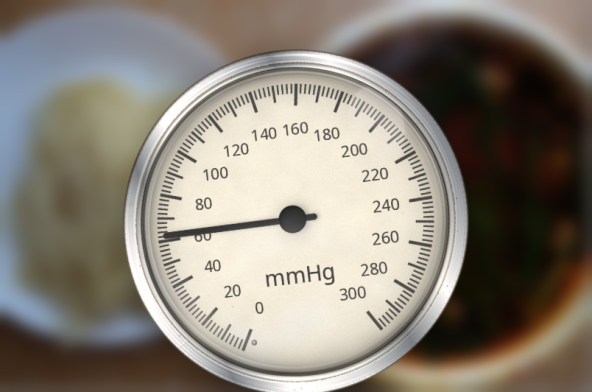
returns 62 mmHg
